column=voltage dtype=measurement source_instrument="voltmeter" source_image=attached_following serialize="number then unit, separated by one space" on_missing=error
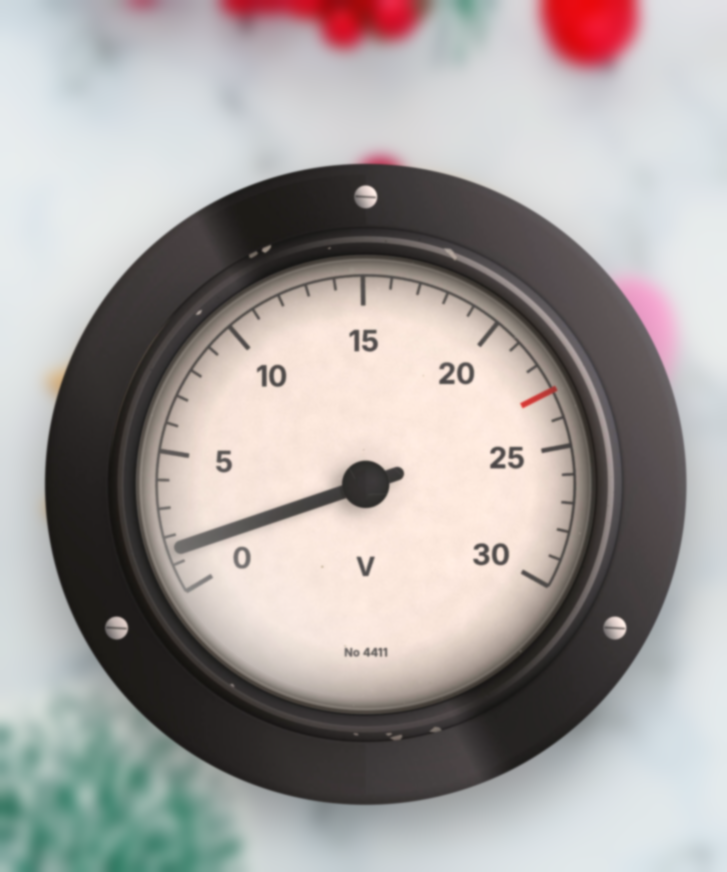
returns 1.5 V
